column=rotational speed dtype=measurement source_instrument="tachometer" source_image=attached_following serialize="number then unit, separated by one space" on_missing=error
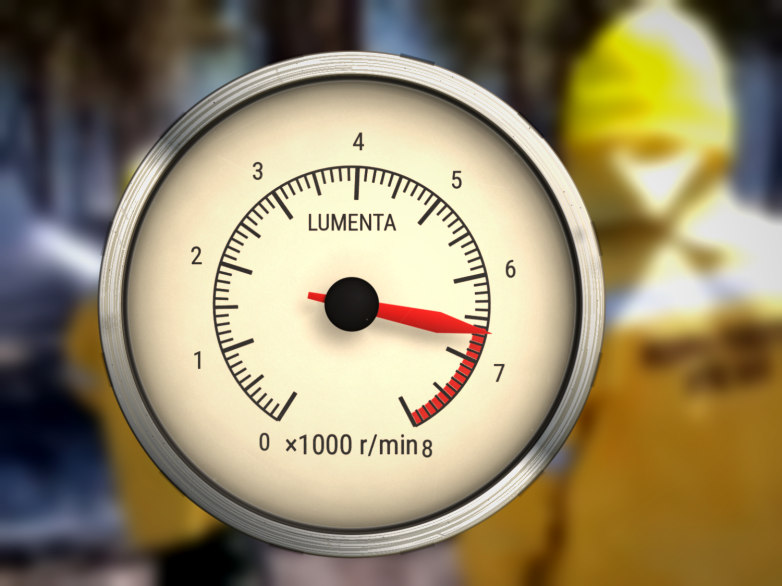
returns 6650 rpm
